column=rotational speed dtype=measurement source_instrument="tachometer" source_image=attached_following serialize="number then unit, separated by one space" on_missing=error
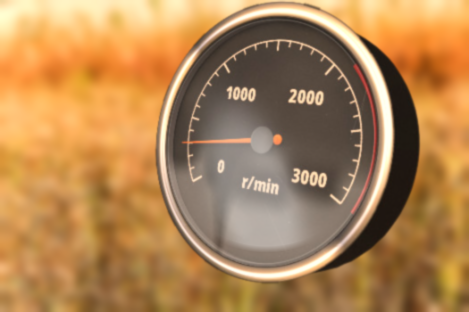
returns 300 rpm
